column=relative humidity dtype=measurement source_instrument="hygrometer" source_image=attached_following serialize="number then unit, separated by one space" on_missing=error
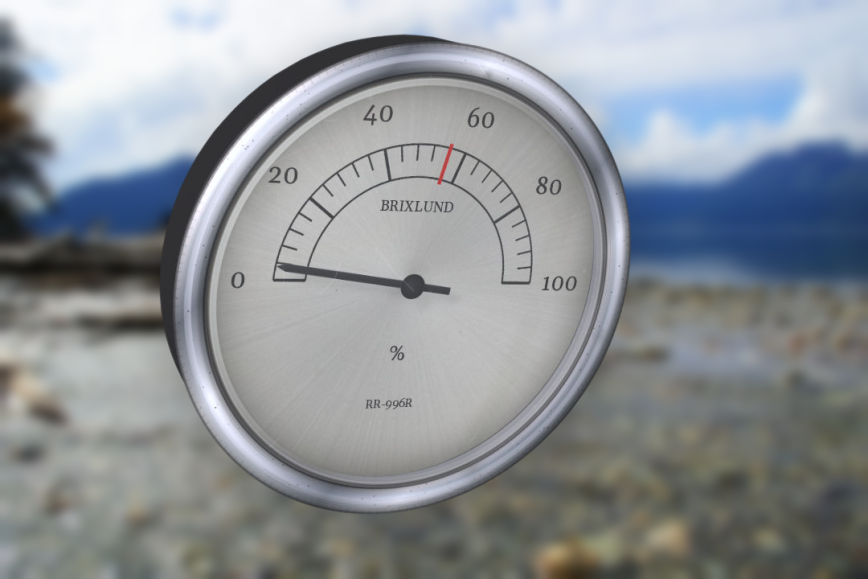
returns 4 %
